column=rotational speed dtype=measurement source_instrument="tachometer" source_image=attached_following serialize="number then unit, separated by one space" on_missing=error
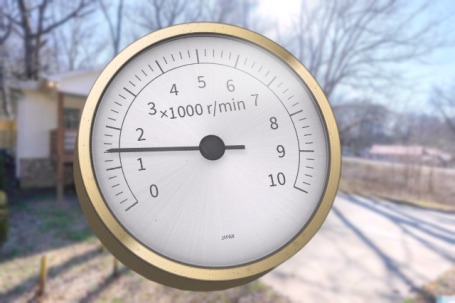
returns 1400 rpm
